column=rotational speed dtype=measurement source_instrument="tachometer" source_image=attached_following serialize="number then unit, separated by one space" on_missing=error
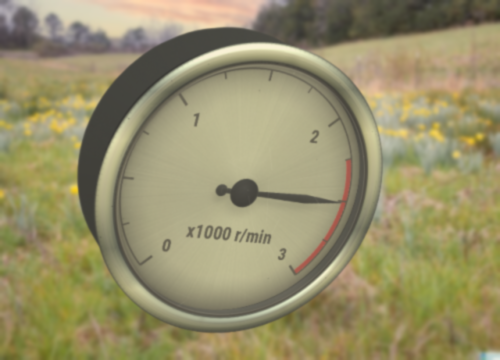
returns 2500 rpm
